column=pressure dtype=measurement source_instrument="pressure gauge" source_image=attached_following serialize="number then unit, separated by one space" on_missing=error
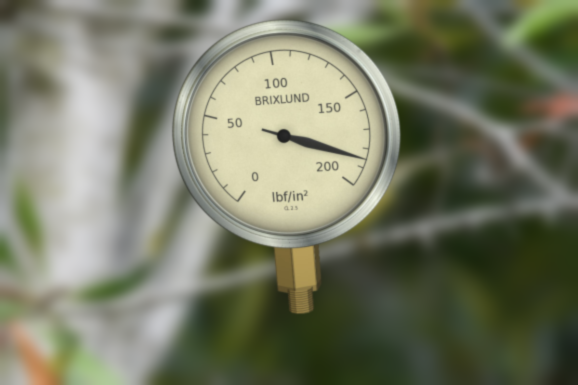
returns 185 psi
